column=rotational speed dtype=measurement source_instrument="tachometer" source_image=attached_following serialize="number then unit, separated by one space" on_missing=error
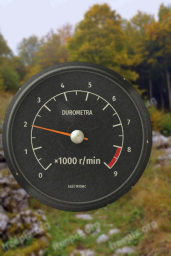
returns 2000 rpm
